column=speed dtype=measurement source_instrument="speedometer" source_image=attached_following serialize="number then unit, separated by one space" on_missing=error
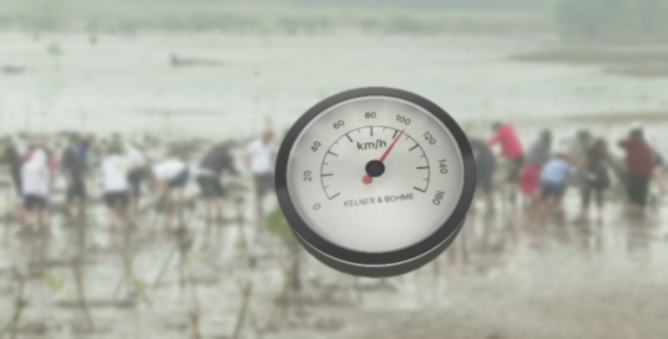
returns 105 km/h
